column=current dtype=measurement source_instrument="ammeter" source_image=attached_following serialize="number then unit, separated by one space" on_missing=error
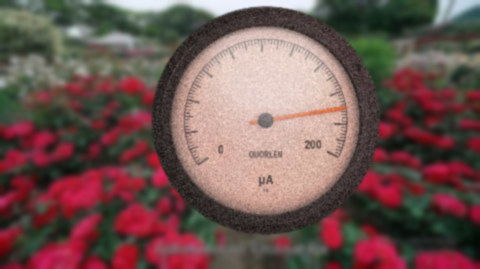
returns 170 µA
